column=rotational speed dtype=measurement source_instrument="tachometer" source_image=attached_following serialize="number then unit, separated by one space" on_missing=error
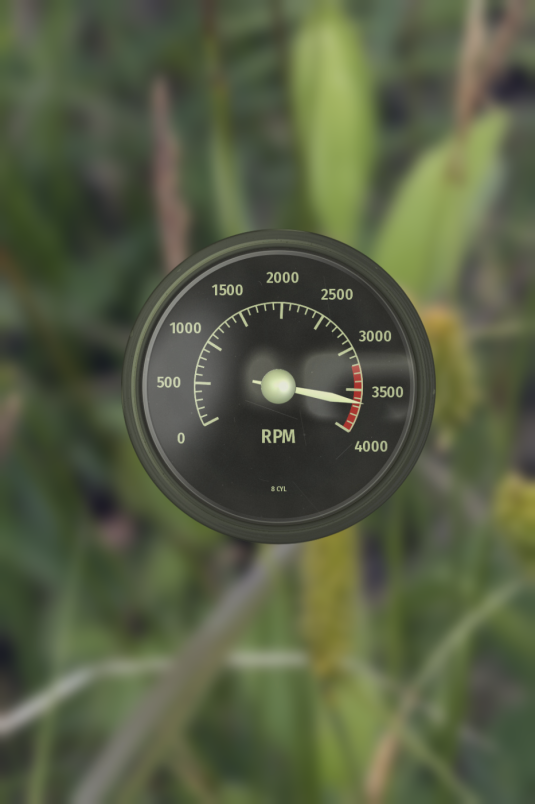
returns 3650 rpm
